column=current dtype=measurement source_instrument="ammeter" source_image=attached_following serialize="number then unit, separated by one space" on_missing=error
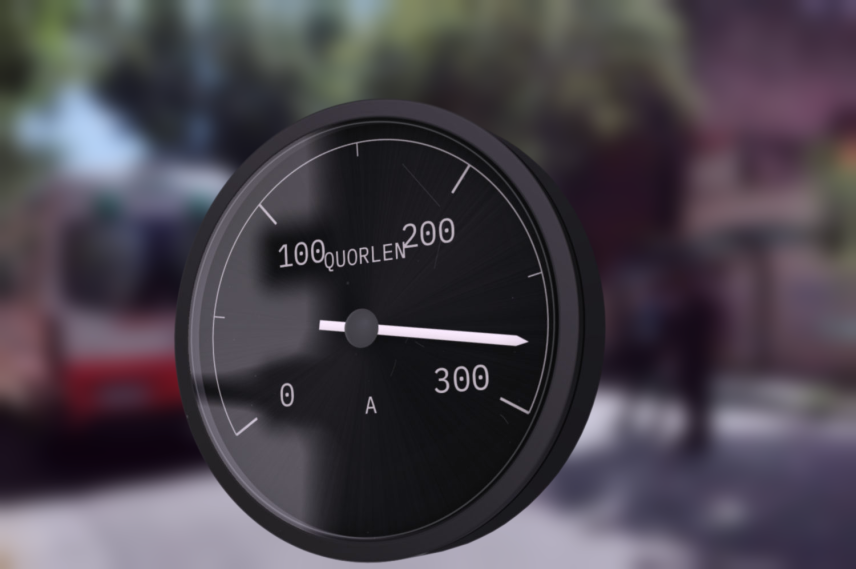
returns 275 A
